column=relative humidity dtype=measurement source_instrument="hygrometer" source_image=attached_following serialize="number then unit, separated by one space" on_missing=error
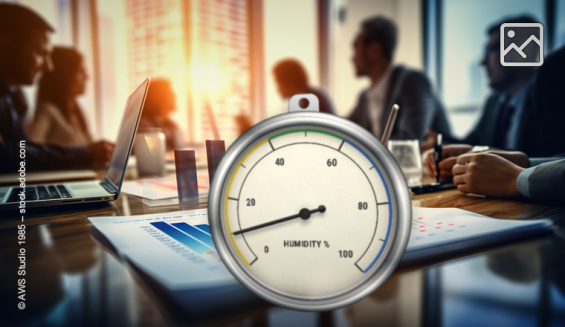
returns 10 %
